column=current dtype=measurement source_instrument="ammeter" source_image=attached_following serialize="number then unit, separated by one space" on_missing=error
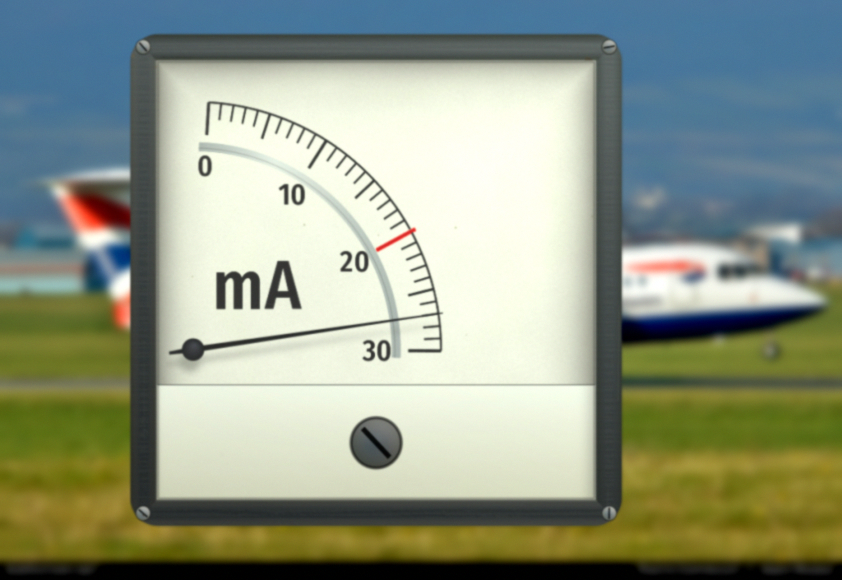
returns 27 mA
